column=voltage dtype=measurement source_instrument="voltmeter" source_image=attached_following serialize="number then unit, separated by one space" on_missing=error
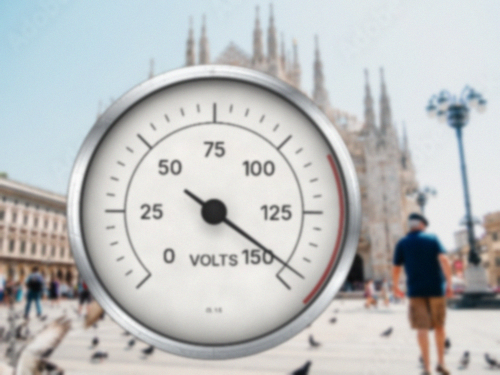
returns 145 V
